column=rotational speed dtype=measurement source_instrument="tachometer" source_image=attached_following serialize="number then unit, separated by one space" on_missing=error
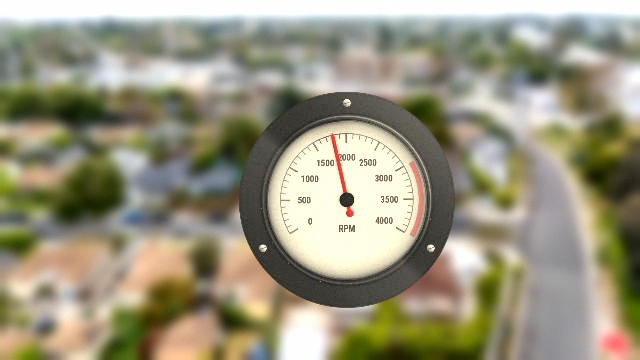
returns 1800 rpm
